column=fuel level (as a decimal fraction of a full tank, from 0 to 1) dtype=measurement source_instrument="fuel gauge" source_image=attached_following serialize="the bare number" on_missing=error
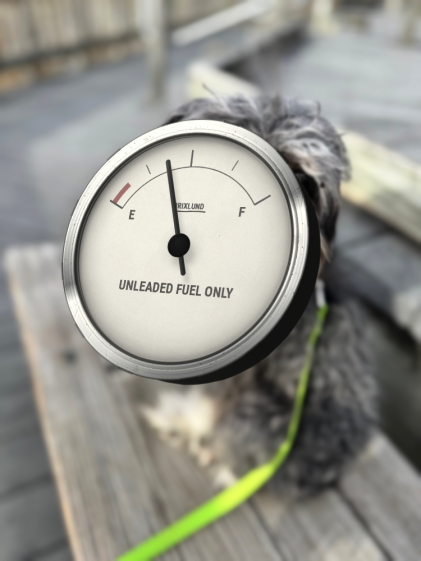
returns 0.375
